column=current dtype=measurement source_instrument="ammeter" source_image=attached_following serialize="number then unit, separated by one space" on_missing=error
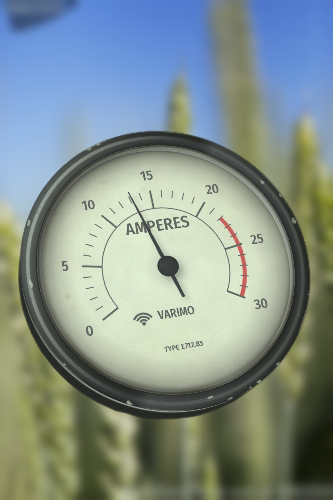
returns 13 A
